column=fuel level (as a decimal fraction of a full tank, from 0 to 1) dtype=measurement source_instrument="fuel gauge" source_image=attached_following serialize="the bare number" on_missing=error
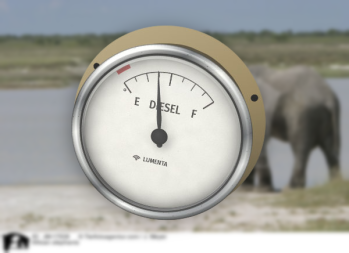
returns 0.375
